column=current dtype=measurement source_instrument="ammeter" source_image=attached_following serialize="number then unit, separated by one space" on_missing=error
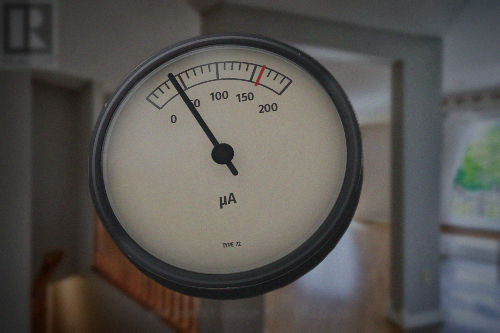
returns 40 µA
